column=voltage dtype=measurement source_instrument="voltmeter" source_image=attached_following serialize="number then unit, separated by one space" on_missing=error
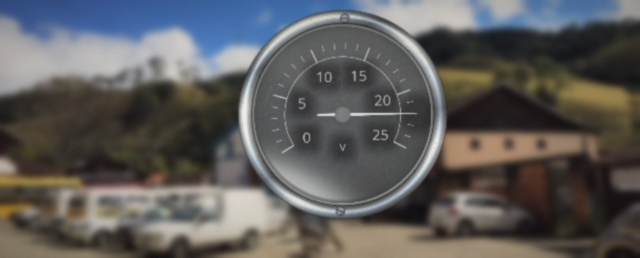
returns 22 V
